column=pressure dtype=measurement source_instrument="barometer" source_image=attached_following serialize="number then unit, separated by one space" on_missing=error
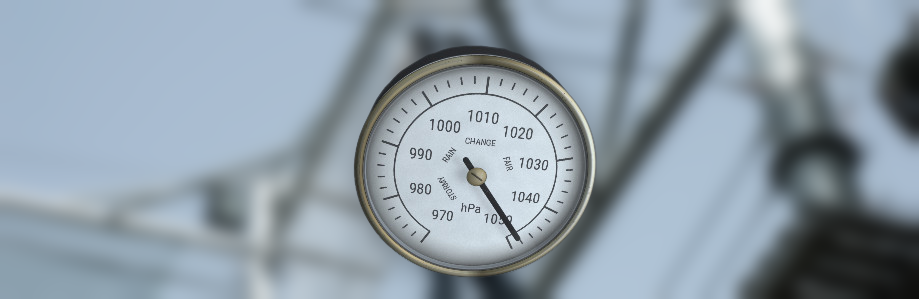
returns 1048 hPa
